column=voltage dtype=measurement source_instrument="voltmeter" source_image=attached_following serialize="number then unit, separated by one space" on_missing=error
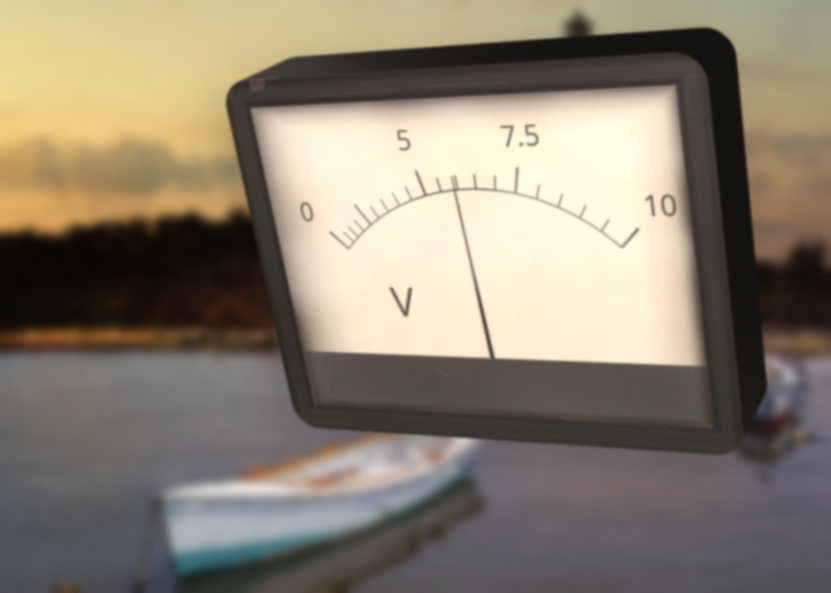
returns 6 V
